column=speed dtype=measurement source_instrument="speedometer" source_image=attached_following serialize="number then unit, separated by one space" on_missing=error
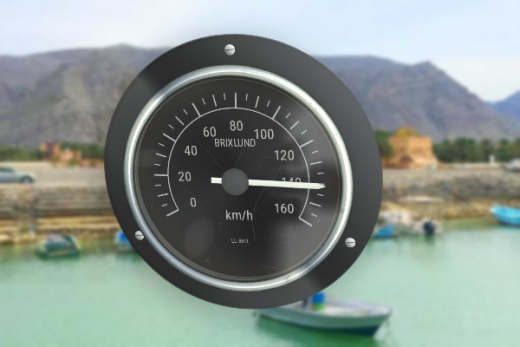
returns 140 km/h
